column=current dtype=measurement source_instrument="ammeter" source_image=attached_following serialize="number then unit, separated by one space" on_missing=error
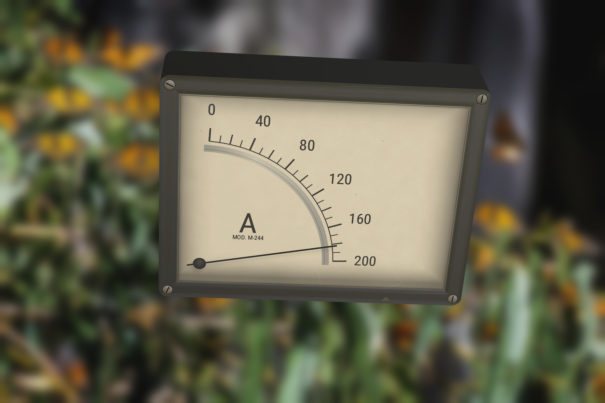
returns 180 A
